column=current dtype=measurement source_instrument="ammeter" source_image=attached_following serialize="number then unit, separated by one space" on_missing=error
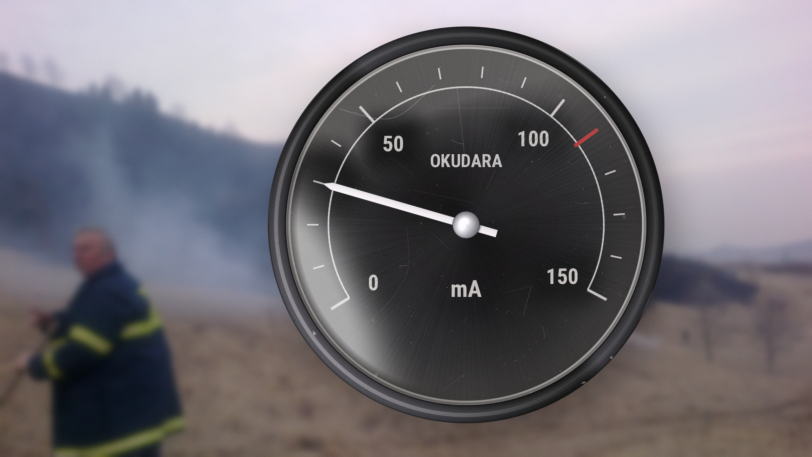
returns 30 mA
